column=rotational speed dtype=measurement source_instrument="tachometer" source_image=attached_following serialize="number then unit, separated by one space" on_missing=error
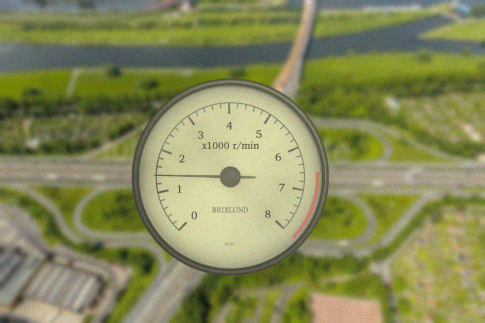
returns 1400 rpm
